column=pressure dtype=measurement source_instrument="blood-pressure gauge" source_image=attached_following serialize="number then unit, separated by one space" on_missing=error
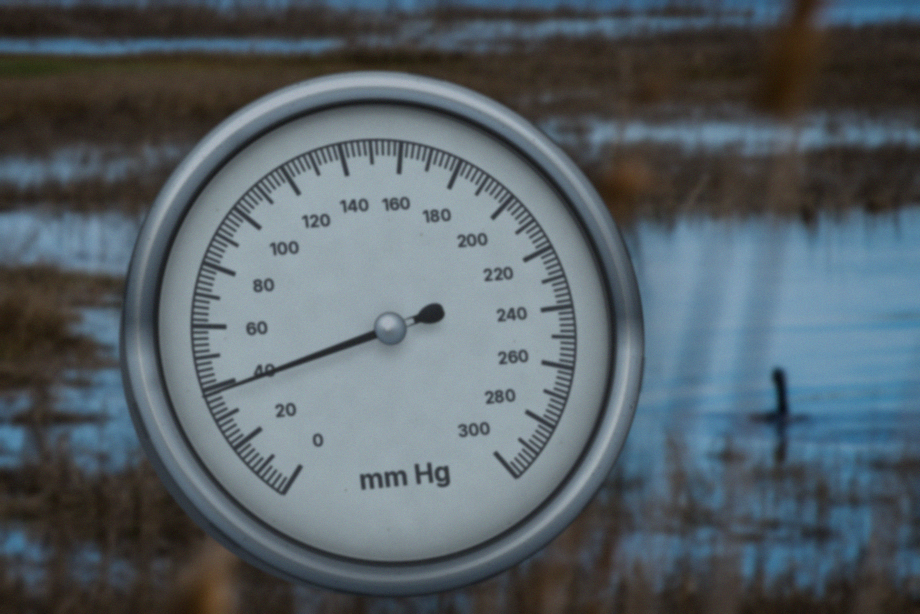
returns 38 mmHg
